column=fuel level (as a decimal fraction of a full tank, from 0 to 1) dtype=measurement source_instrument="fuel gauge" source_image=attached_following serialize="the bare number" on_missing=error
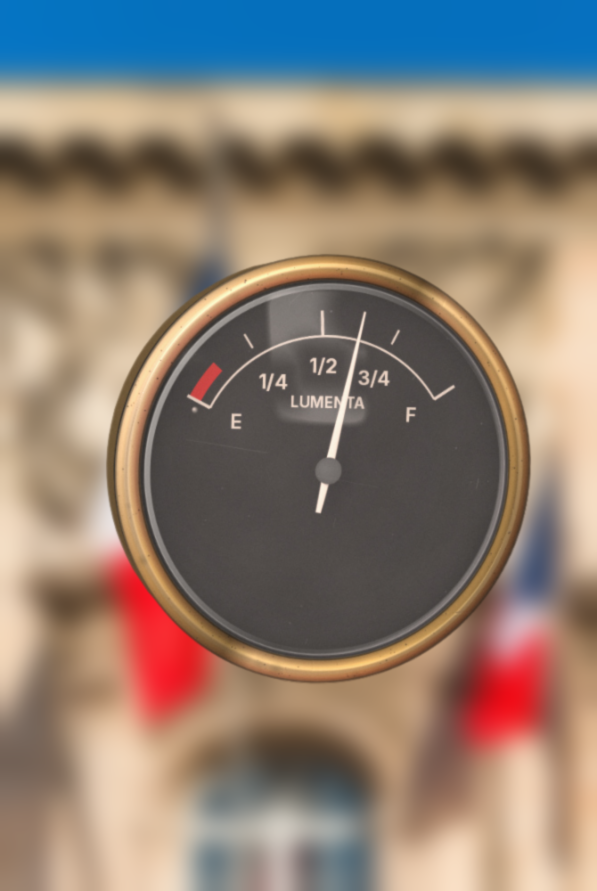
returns 0.625
